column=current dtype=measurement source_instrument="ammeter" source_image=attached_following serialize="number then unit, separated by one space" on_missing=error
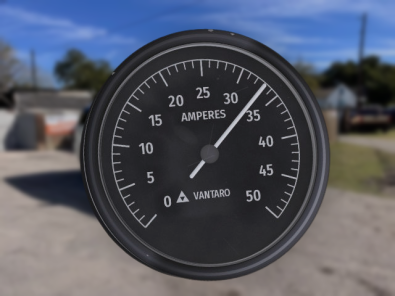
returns 33 A
